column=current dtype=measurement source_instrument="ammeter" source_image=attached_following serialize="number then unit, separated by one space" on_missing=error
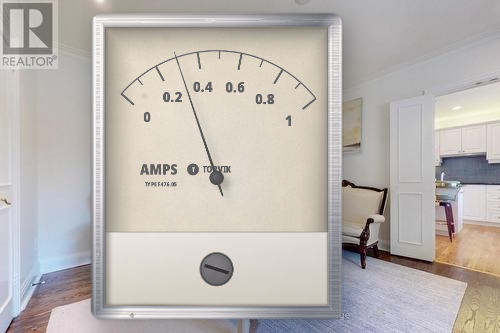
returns 0.3 A
